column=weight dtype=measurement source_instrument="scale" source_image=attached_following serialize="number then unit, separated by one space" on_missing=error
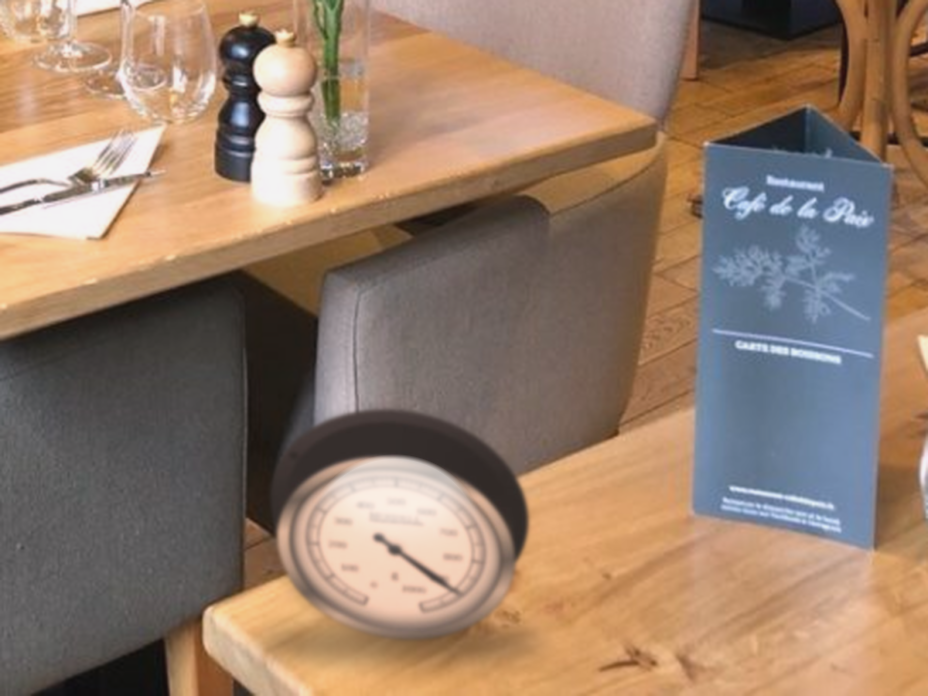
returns 900 g
